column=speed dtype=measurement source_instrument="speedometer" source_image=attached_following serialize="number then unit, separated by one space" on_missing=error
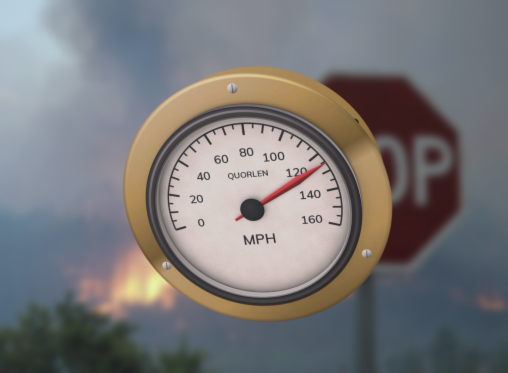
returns 125 mph
